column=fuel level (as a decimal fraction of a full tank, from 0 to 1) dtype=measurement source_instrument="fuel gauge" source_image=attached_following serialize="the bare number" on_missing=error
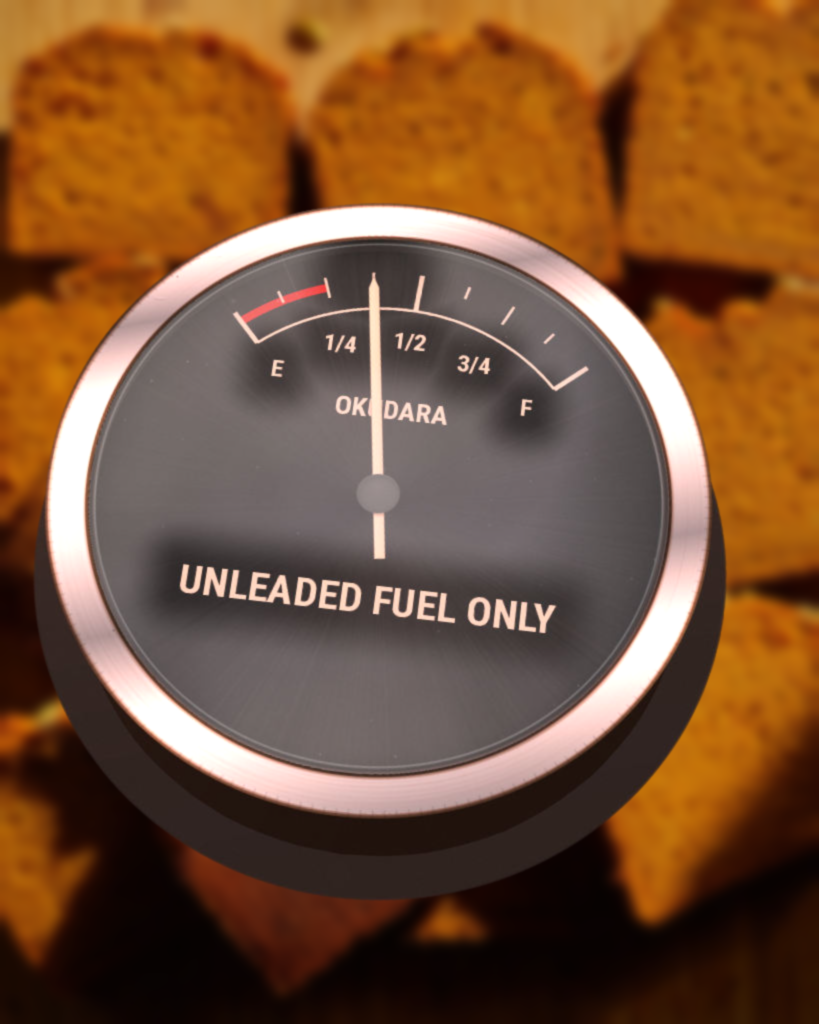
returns 0.375
